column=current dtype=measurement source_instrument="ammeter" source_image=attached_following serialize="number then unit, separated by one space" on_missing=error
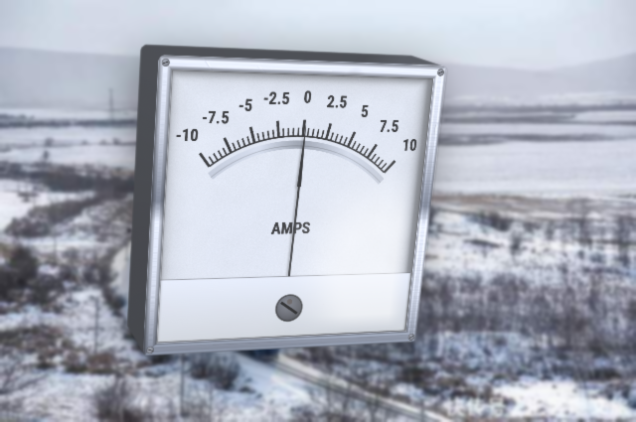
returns 0 A
